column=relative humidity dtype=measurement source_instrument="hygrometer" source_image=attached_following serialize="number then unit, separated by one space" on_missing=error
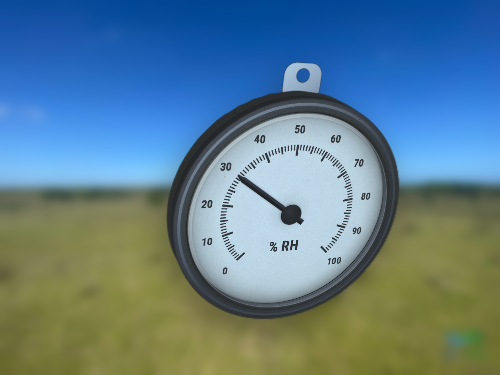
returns 30 %
